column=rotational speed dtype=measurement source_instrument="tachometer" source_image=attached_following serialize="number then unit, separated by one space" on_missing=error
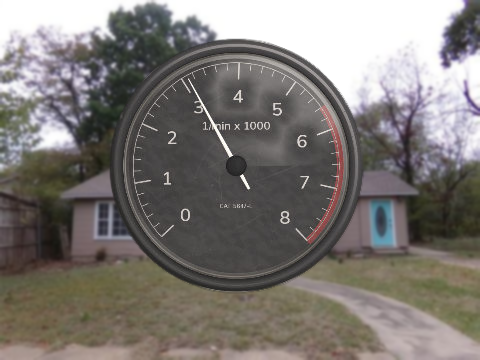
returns 3100 rpm
